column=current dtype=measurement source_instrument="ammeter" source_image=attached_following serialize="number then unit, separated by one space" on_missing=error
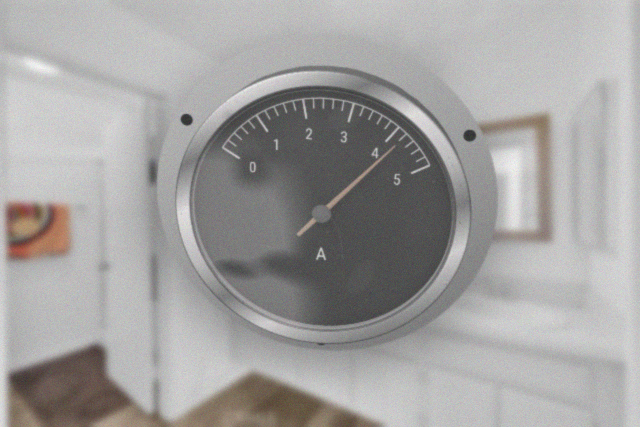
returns 4.2 A
